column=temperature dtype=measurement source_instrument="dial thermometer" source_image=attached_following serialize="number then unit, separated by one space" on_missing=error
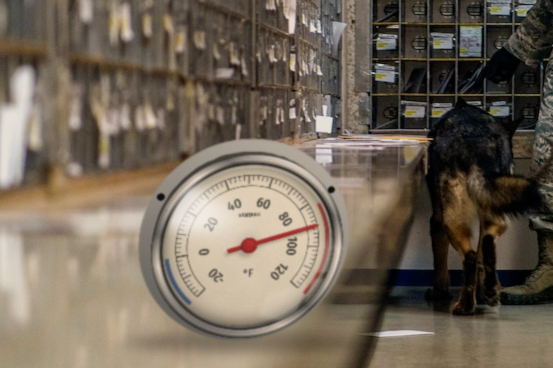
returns 90 °F
